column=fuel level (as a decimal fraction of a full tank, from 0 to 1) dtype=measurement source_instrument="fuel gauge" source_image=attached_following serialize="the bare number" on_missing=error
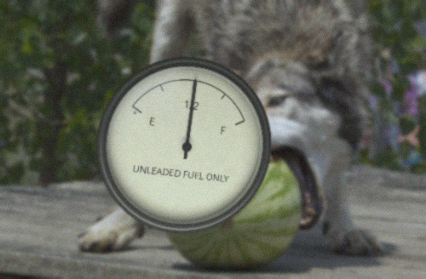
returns 0.5
